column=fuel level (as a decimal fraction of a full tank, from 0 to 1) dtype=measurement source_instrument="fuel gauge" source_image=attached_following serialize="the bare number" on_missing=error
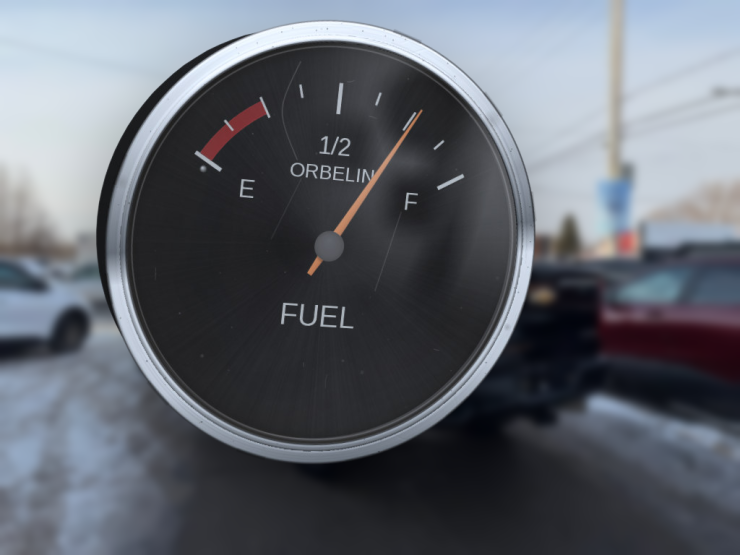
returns 0.75
